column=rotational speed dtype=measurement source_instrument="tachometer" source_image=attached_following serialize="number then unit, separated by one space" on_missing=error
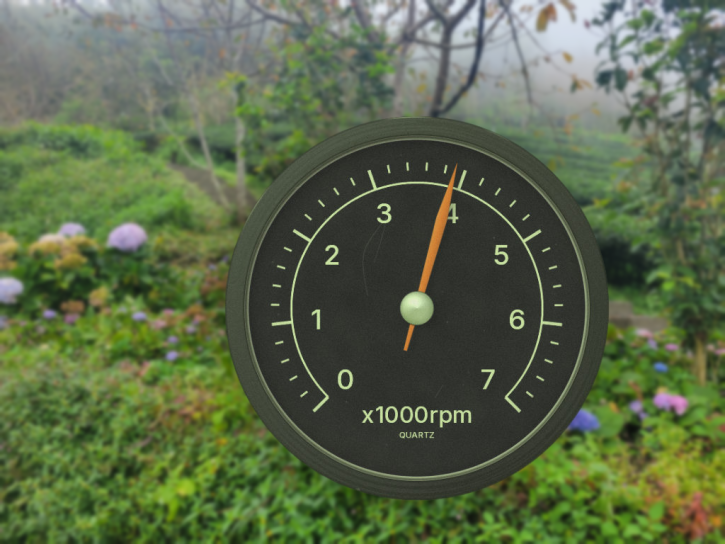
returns 3900 rpm
